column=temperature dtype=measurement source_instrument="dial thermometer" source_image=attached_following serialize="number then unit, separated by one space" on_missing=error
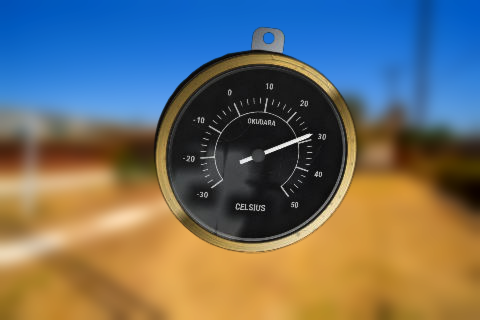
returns 28 °C
